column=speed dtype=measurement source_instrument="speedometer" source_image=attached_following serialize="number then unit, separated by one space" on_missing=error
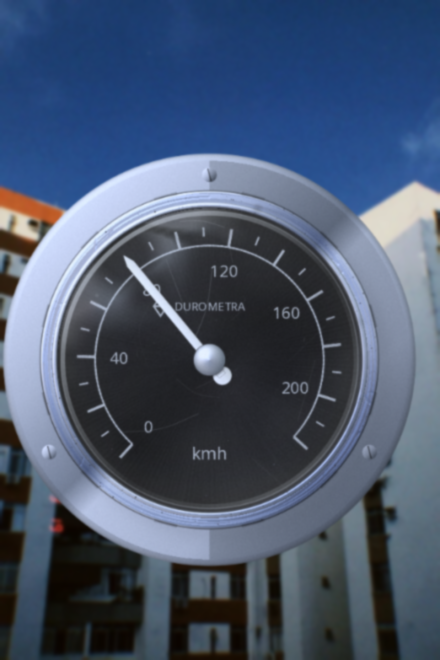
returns 80 km/h
